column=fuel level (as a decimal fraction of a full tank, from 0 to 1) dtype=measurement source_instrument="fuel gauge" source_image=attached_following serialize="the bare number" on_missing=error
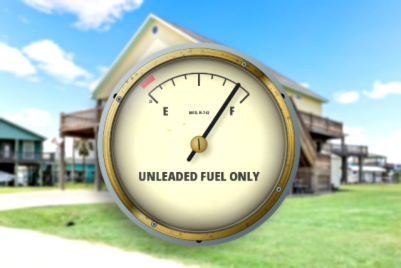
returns 0.875
